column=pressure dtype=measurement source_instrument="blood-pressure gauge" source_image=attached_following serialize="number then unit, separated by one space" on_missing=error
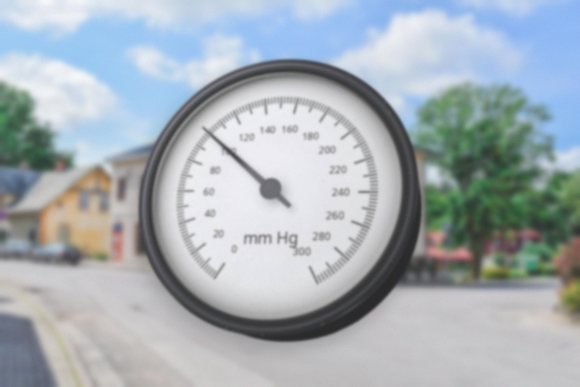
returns 100 mmHg
